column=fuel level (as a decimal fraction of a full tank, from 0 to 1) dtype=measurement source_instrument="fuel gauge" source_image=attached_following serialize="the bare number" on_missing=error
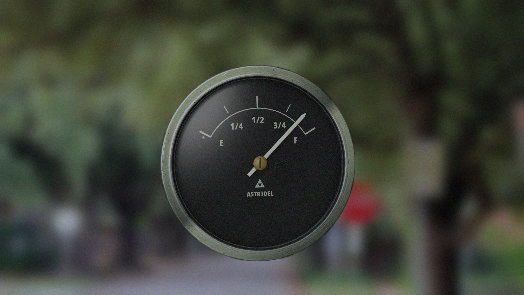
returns 0.875
